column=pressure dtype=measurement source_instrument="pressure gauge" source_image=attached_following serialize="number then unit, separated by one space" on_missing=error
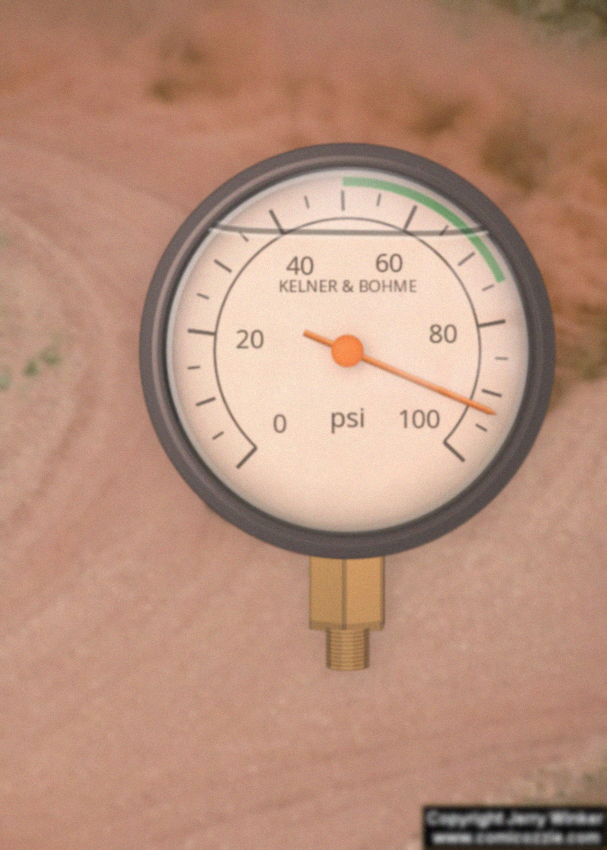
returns 92.5 psi
